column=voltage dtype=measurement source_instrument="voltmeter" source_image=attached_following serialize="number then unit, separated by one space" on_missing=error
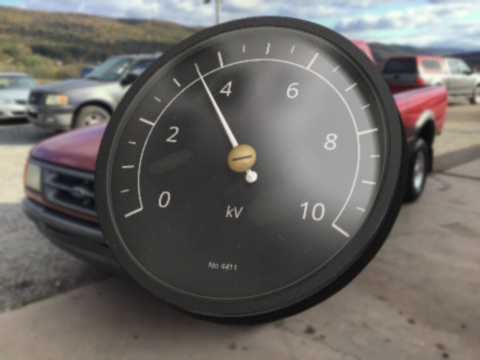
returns 3.5 kV
